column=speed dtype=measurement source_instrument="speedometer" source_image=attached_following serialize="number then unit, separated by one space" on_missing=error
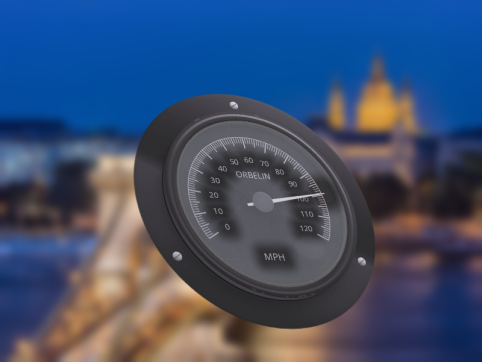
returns 100 mph
